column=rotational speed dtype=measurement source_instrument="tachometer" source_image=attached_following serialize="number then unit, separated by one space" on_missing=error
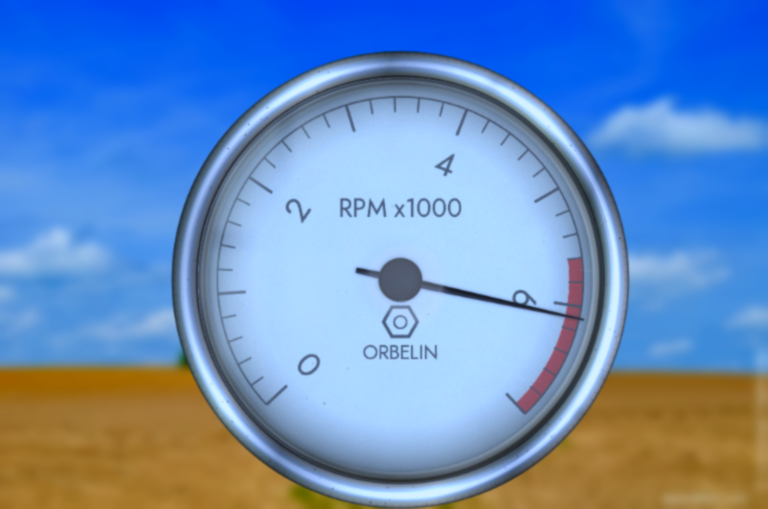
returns 6100 rpm
